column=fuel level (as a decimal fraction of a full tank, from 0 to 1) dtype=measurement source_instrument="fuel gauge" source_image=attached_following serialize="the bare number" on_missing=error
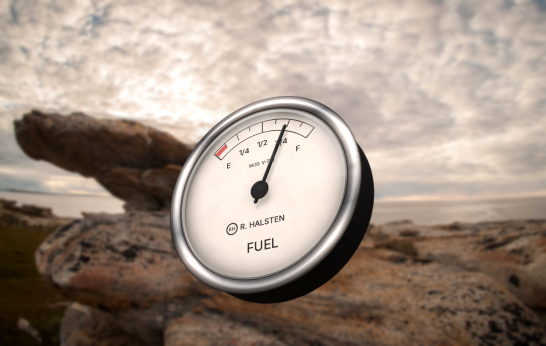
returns 0.75
